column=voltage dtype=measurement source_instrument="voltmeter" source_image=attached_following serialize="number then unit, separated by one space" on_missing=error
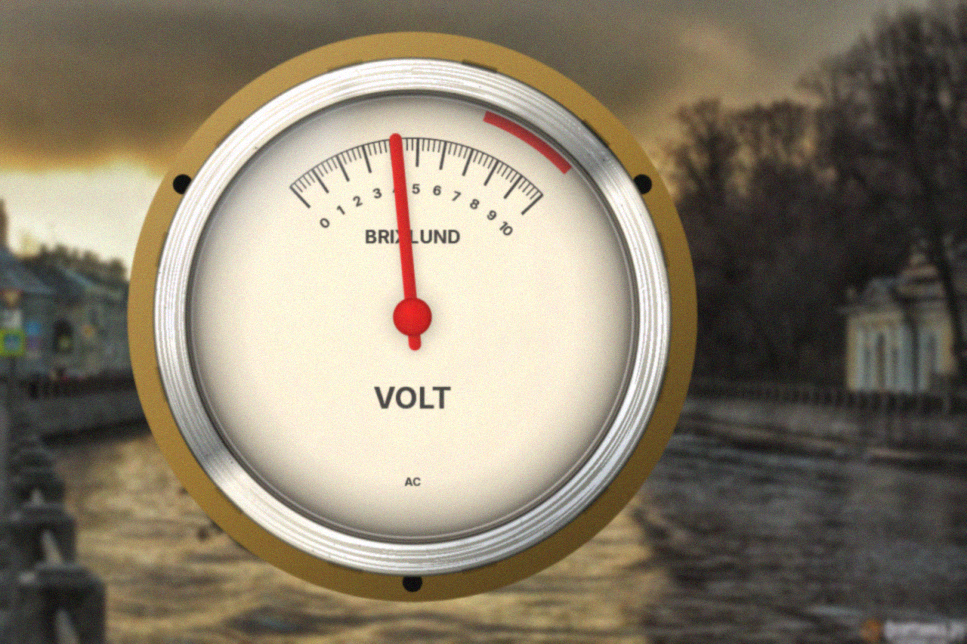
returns 4.2 V
